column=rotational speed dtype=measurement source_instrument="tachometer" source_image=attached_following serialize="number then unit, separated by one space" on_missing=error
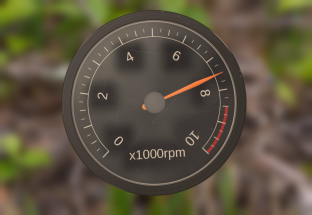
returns 7500 rpm
